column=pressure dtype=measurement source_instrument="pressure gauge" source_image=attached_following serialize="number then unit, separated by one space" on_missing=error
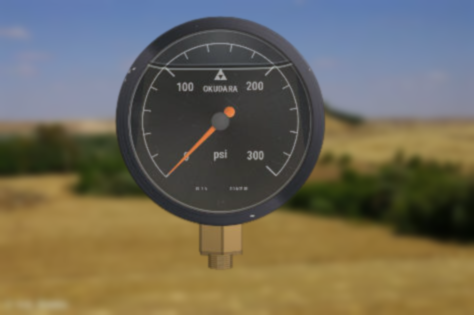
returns 0 psi
